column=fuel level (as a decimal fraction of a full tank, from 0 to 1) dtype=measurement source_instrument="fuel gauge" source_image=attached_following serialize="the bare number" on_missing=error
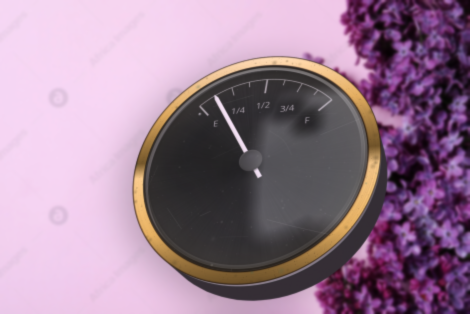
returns 0.125
